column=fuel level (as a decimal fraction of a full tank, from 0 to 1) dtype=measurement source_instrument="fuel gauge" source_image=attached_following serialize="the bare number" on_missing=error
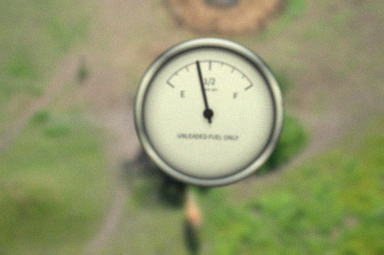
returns 0.375
